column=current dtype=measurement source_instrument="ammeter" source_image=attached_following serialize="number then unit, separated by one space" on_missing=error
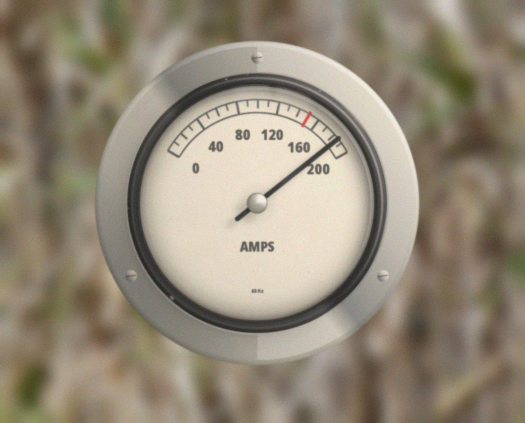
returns 185 A
